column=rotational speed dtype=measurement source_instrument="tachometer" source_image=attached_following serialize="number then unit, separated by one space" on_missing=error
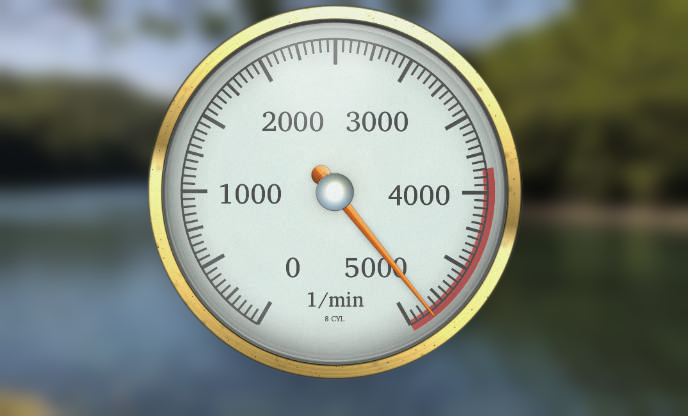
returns 4850 rpm
